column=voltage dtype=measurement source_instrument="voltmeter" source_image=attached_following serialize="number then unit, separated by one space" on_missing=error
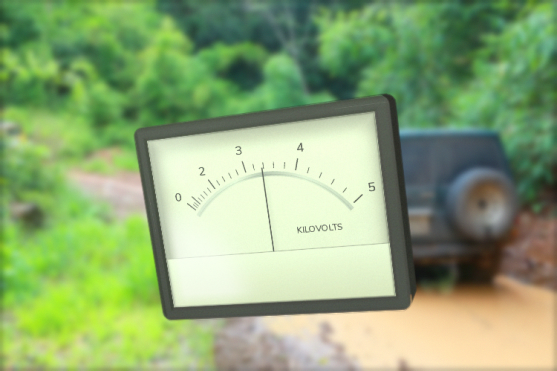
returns 3.4 kV
